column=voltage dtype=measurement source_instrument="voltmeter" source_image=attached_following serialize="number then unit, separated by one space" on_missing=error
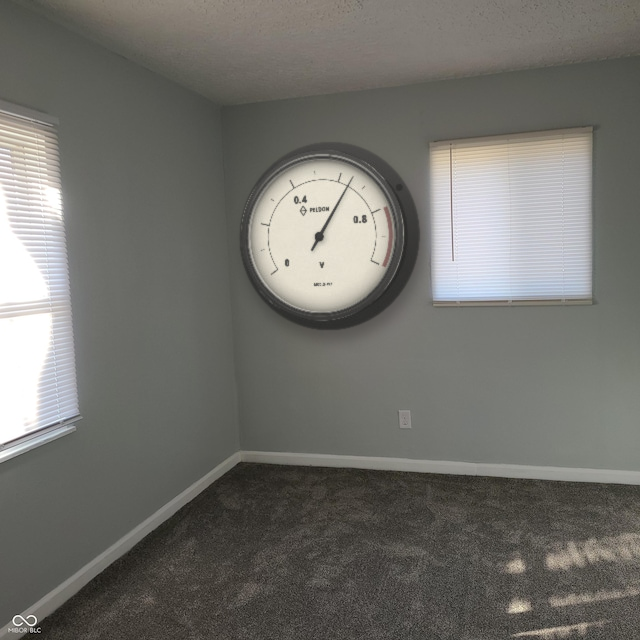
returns 0.65 V
